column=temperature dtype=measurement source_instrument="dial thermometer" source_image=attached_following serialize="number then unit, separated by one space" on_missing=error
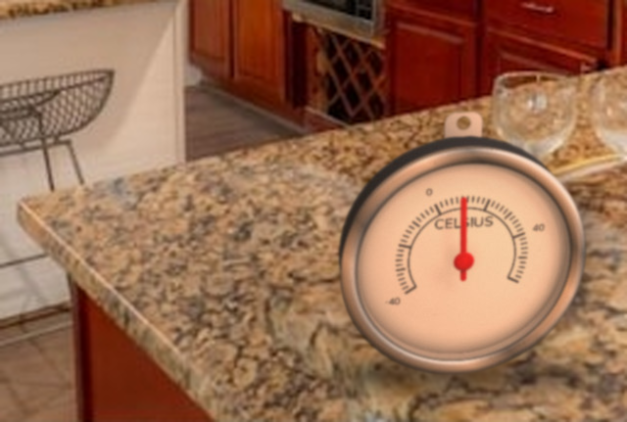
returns 10 °C
